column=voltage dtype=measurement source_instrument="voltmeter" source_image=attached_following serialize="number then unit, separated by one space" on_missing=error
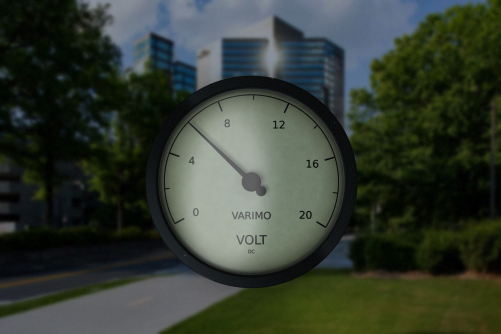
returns 6 V
